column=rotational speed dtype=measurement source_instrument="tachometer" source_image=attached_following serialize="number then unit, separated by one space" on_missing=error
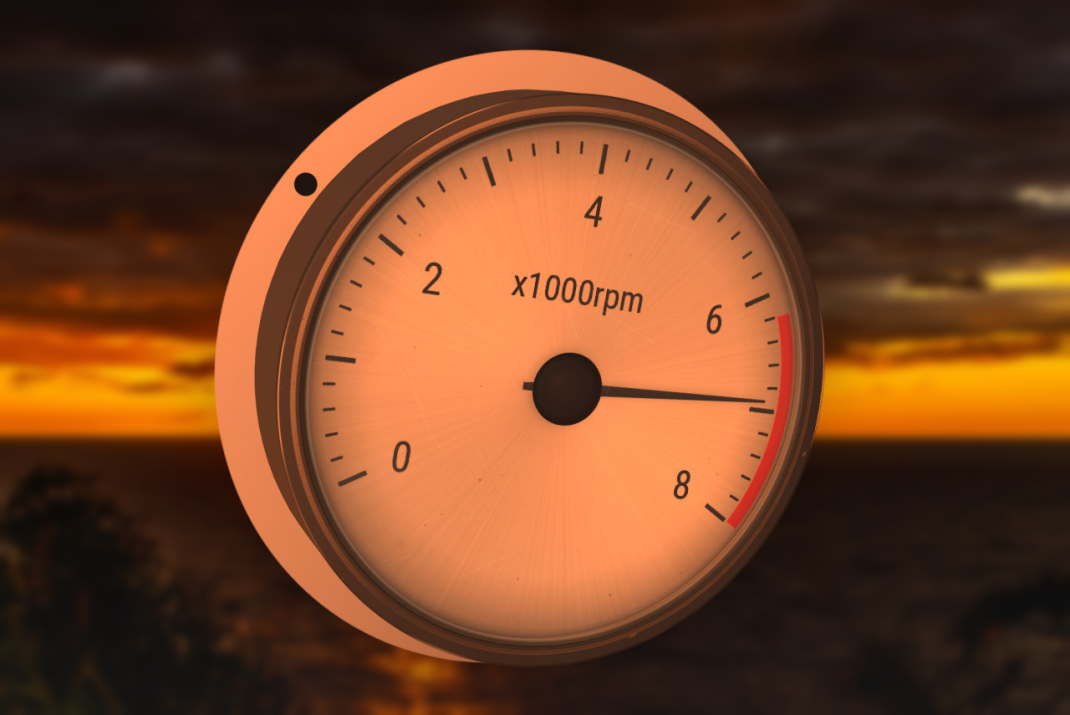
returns 6900 rpm
